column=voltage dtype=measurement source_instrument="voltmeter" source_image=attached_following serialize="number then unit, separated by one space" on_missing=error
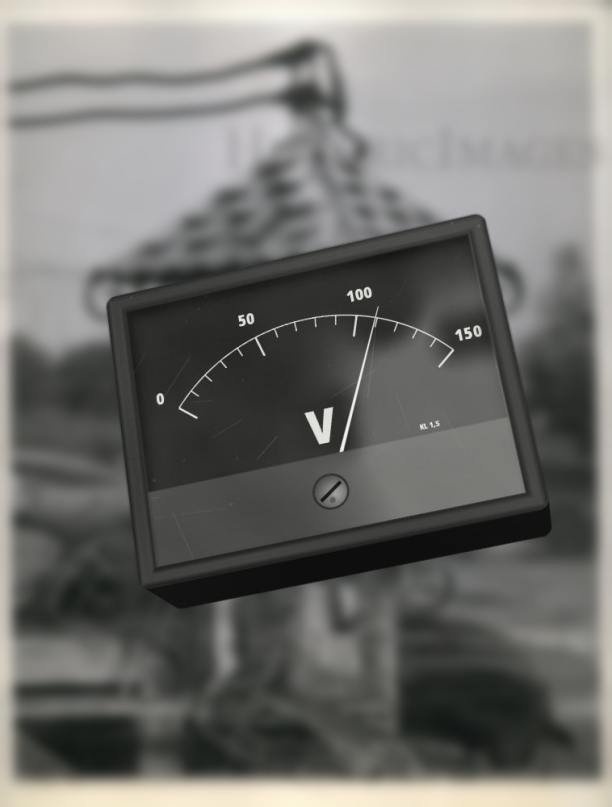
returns 110 V
